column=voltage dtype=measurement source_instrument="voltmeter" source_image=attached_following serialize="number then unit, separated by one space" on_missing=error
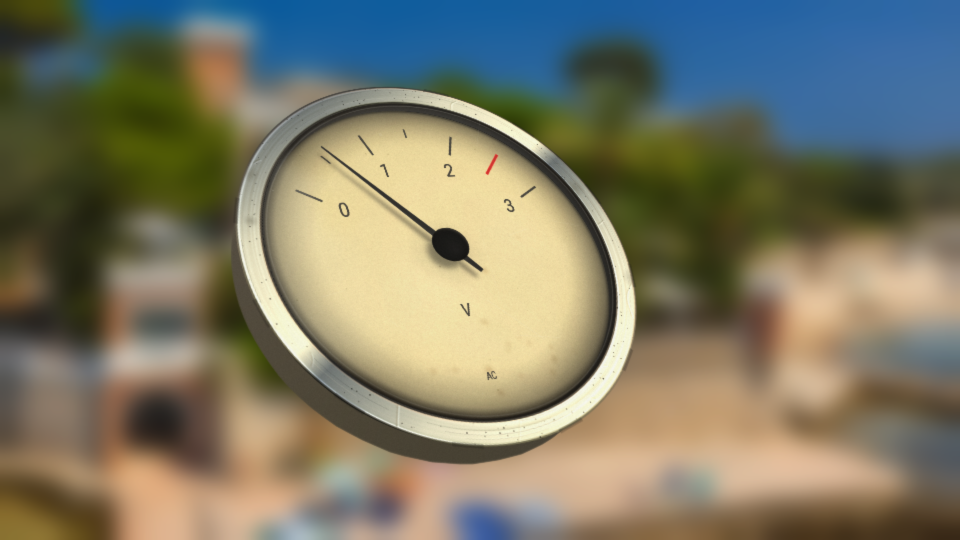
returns 0.5 V
